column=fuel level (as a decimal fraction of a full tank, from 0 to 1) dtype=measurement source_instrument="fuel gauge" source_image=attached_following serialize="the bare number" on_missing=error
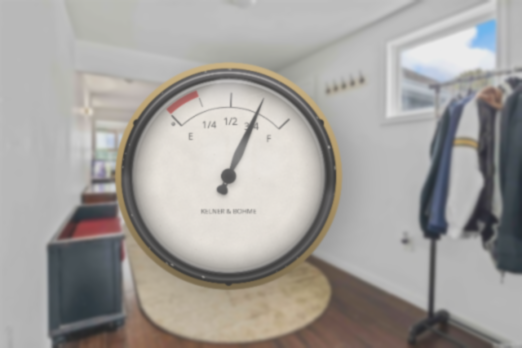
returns 0.75
